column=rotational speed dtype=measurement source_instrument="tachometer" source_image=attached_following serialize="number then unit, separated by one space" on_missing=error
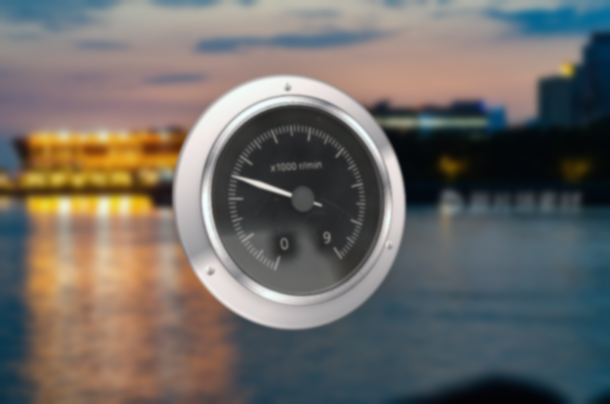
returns 2500 rpm
